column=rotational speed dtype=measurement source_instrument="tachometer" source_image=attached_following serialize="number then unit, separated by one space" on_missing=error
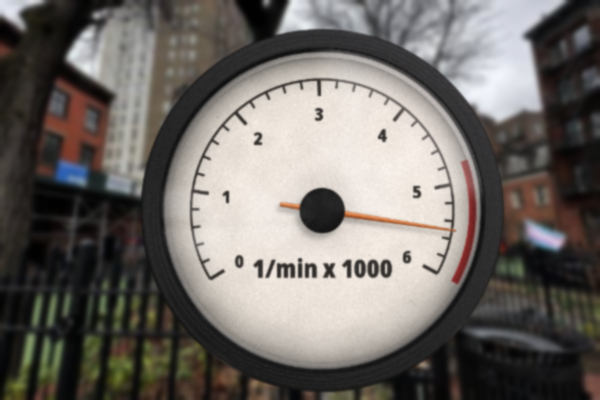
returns 5500 rpm
